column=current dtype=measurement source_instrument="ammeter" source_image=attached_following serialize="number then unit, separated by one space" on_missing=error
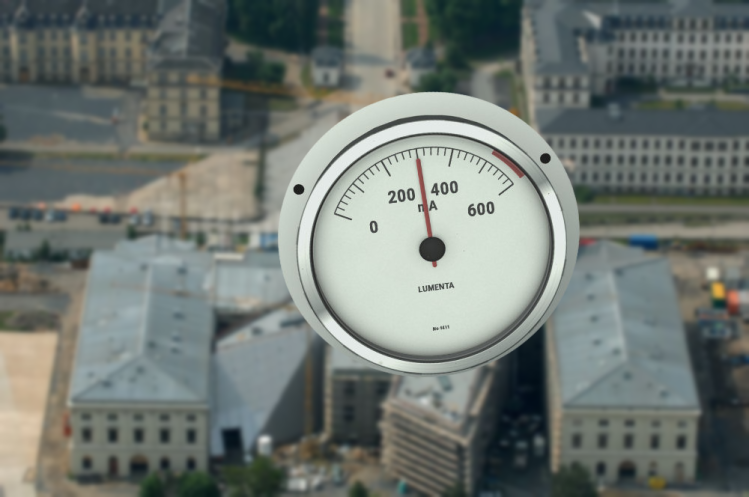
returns 300 mA
